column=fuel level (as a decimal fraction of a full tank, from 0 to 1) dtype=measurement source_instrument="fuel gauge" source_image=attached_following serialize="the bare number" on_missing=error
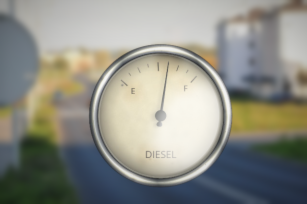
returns 0.625
